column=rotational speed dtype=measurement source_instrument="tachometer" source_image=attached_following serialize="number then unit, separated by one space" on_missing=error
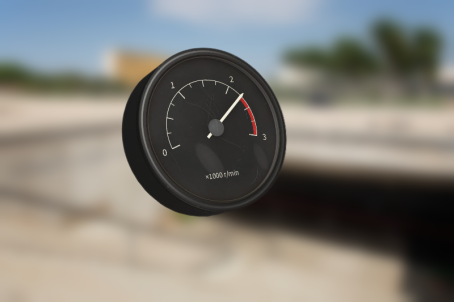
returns 2250 rpm
